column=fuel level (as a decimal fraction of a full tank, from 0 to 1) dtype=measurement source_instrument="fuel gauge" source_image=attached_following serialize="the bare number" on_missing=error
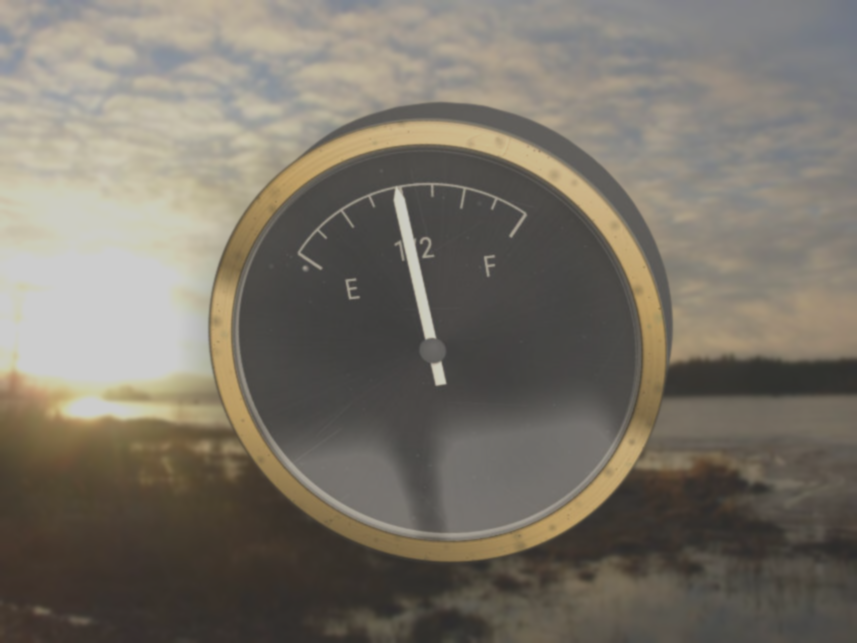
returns 0.5
